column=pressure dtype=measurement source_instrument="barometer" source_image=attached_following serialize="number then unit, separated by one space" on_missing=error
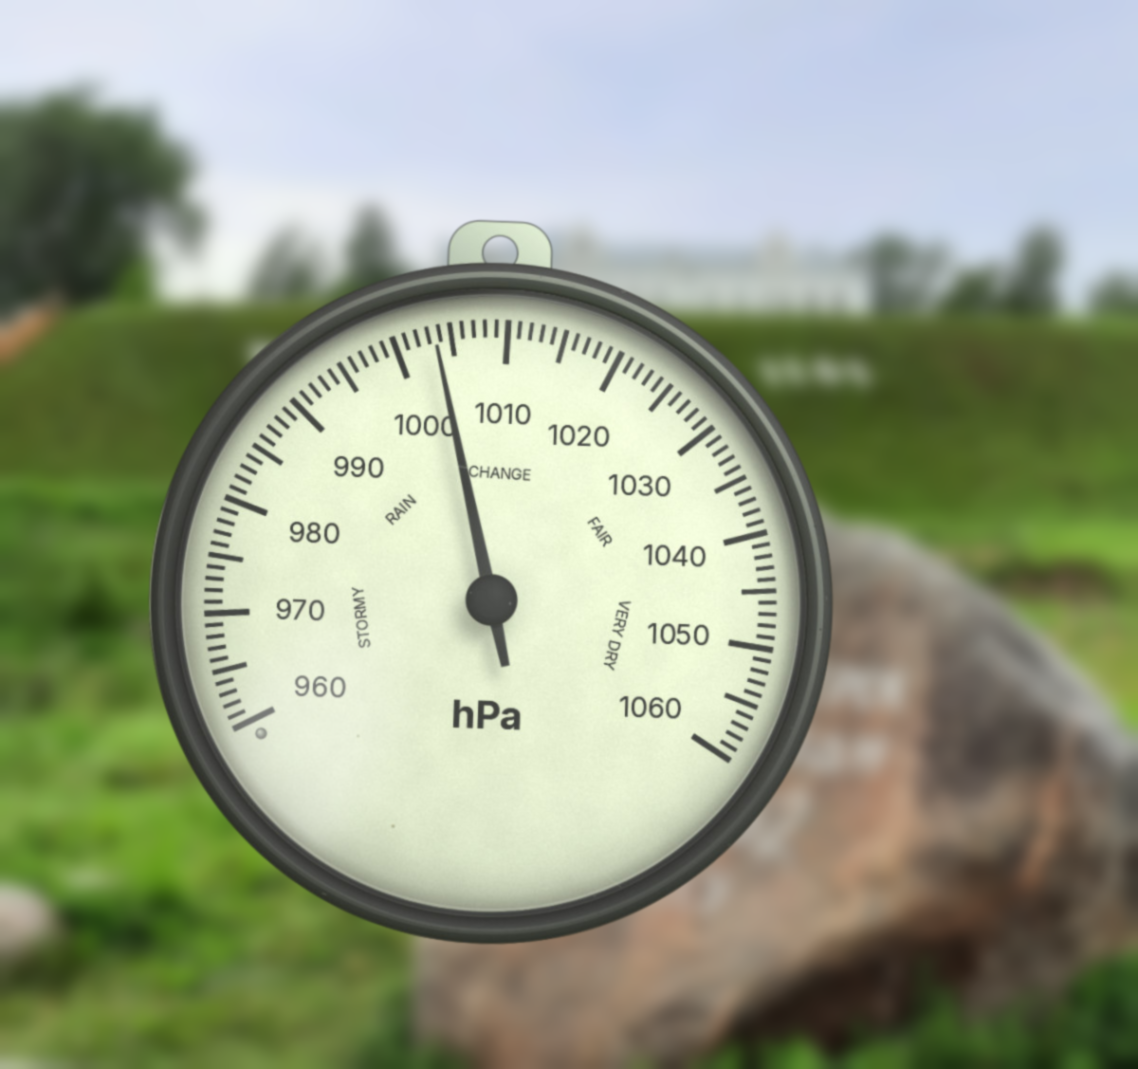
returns 1003.5 hPa
